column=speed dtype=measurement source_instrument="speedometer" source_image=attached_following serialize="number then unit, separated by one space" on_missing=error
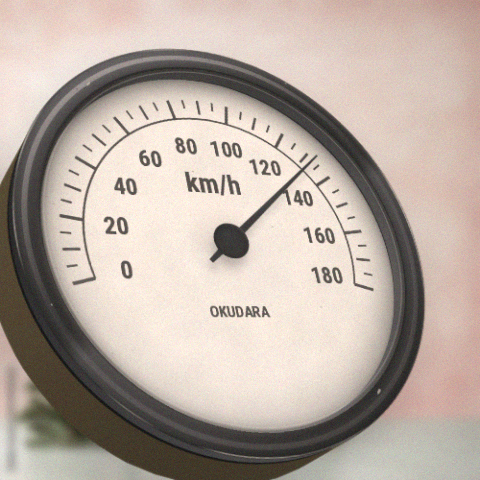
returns 132.5 km/h
